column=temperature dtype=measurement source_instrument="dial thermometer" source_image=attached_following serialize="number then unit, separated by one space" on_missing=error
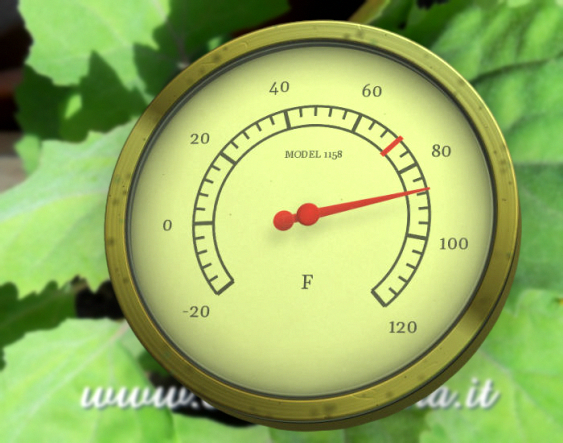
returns 88 °F
